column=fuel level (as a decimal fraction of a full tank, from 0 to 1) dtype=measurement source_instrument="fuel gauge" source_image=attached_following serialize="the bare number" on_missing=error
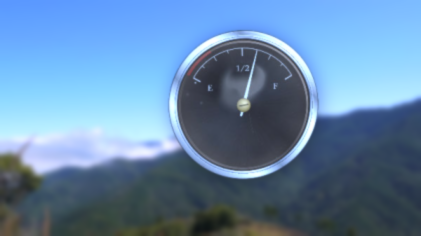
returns 0.625
